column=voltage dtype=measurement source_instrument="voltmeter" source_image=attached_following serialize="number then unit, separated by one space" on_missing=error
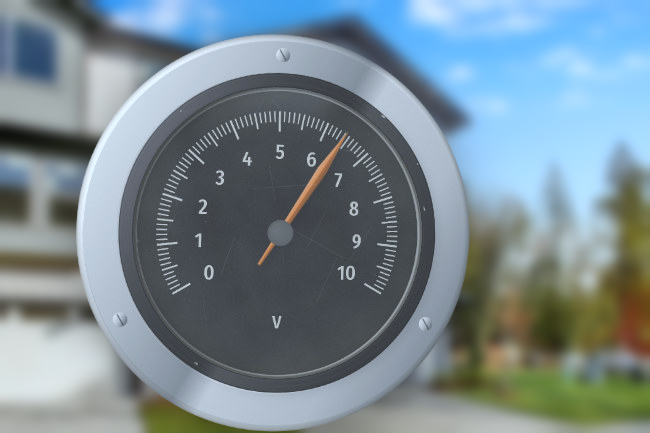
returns 6.4 V
